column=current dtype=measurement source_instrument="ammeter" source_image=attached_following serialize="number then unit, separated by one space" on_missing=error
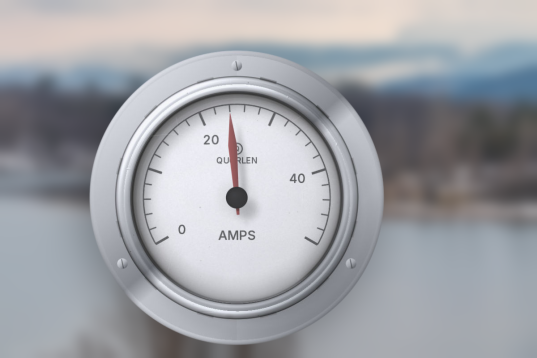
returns 24 A
